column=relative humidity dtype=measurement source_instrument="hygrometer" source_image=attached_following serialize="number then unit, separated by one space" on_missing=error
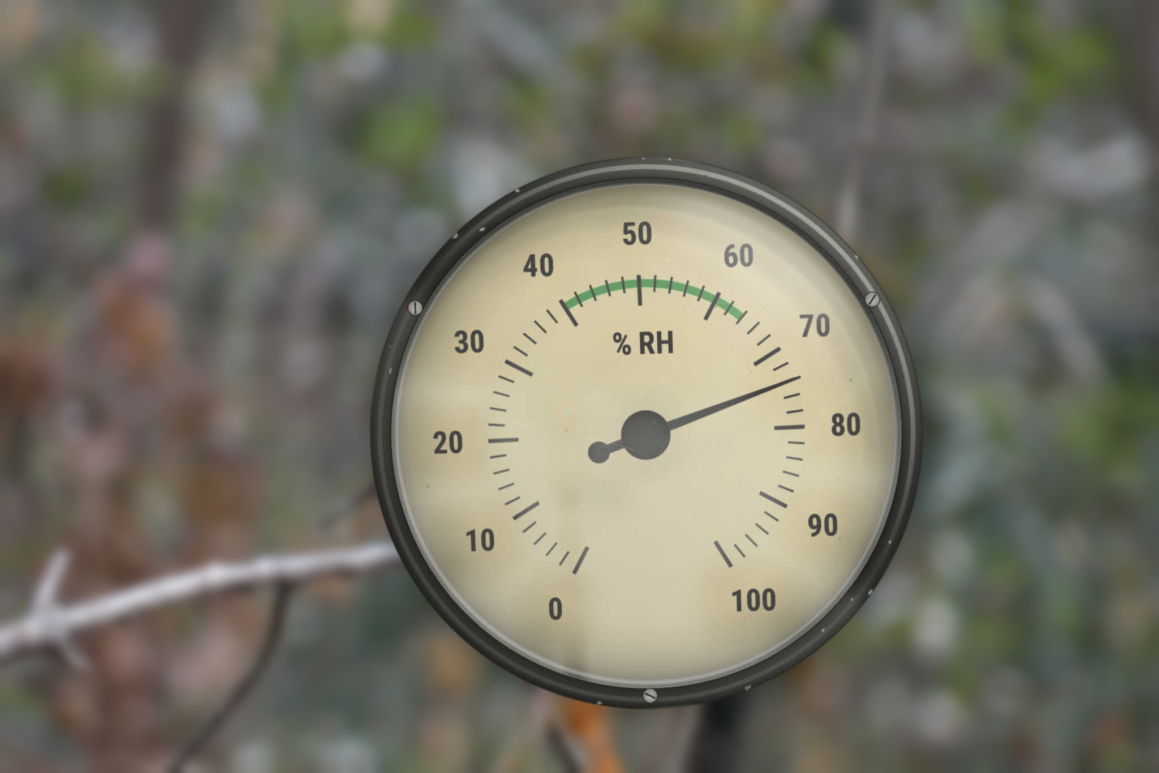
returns 74 %
